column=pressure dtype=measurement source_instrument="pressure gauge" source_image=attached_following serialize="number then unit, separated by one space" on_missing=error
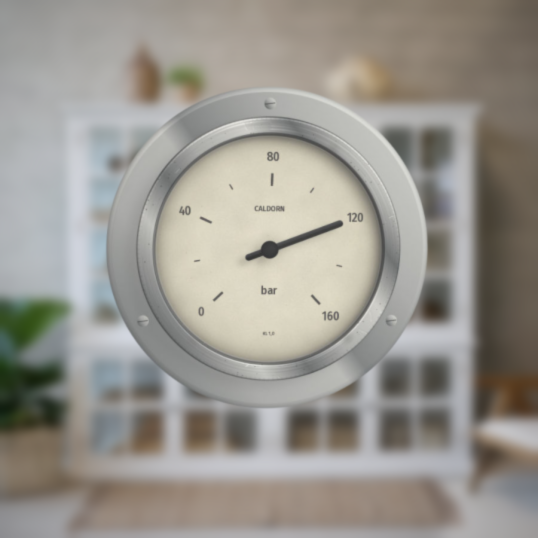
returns 120 bar
